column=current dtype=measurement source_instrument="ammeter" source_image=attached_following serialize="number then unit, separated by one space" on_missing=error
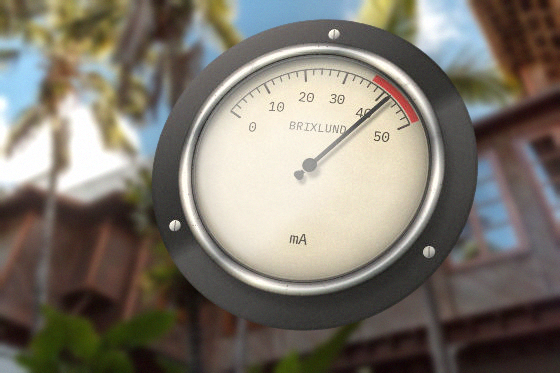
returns 42 mA
